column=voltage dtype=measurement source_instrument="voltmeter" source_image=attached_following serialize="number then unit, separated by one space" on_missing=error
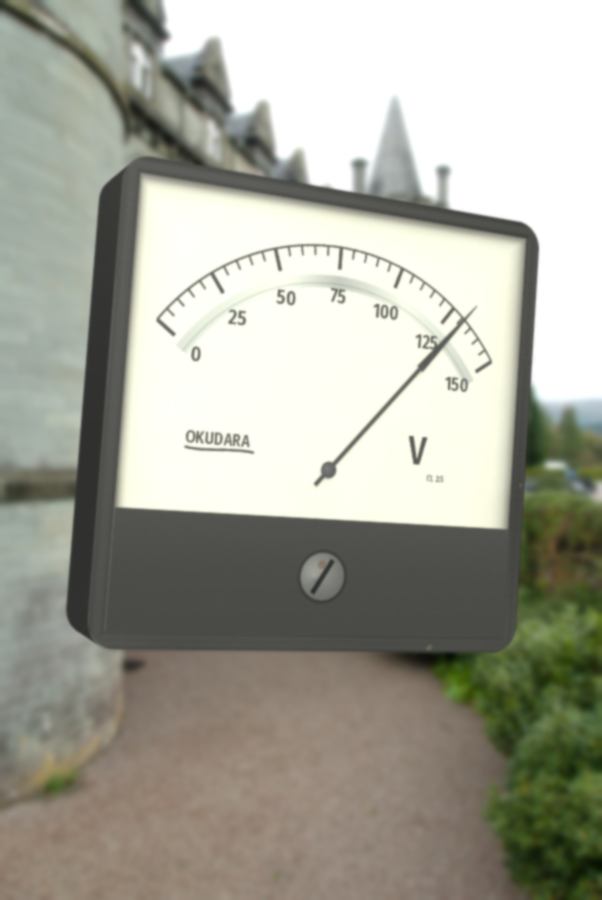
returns 130 V
